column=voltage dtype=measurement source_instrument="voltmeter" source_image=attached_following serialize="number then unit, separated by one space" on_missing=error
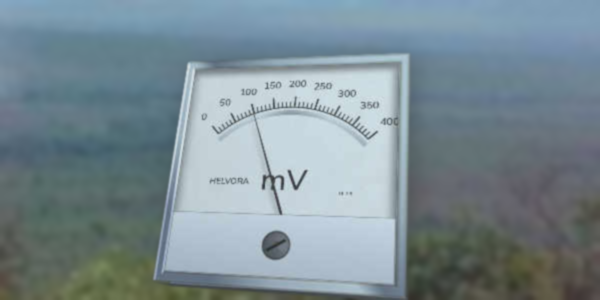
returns 100 mV
